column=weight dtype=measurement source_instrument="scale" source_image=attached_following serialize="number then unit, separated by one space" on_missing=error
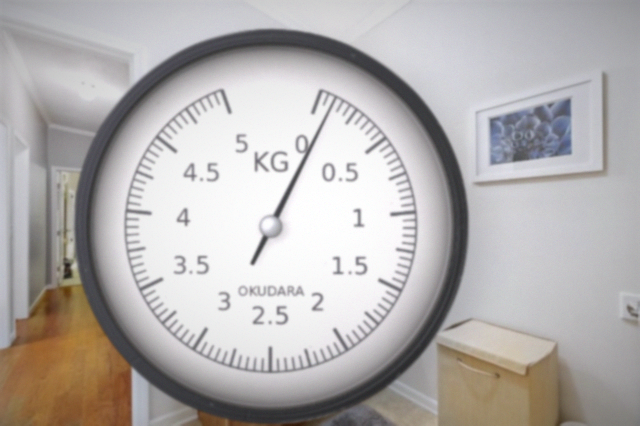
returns 0.1 kg
